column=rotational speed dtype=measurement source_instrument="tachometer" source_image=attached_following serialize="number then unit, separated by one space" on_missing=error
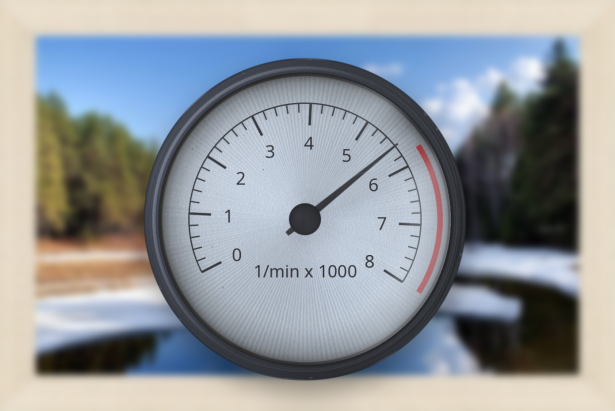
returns 5600 rpm
